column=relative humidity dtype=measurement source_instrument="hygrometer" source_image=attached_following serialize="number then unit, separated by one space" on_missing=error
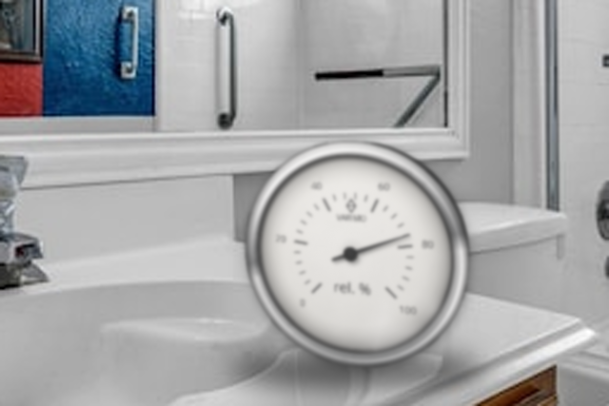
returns 76 %
